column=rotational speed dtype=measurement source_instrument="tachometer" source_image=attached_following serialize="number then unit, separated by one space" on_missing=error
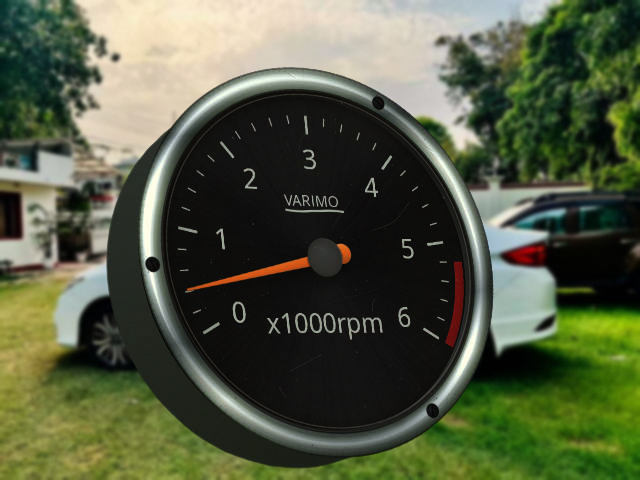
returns 400 rpm
